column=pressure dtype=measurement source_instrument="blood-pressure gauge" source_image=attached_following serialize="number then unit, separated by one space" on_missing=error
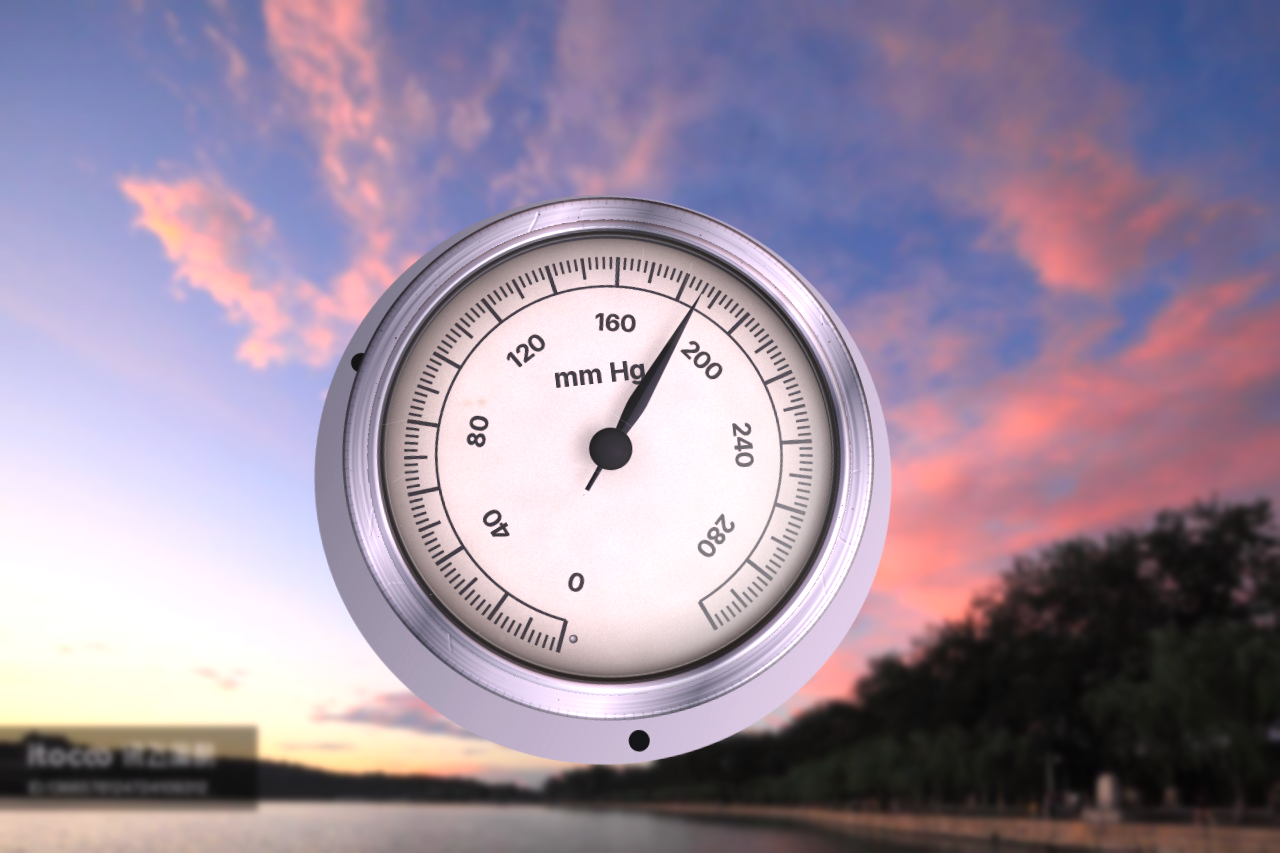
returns 186 mmHg
